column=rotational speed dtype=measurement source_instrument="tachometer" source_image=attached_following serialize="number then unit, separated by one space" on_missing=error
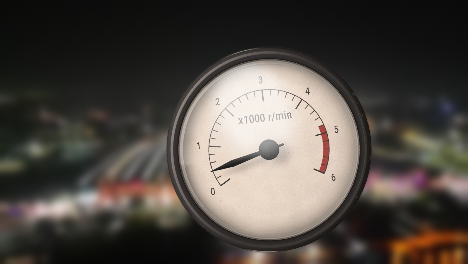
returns 400 rpm
